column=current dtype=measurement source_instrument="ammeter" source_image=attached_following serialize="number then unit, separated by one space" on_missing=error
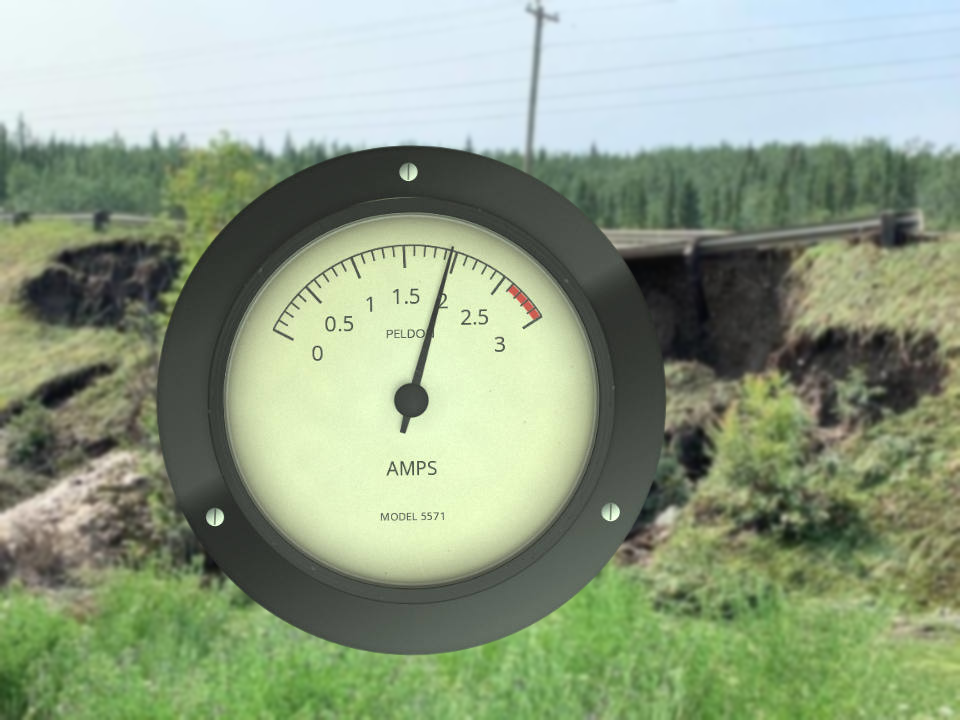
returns 1.95 A
